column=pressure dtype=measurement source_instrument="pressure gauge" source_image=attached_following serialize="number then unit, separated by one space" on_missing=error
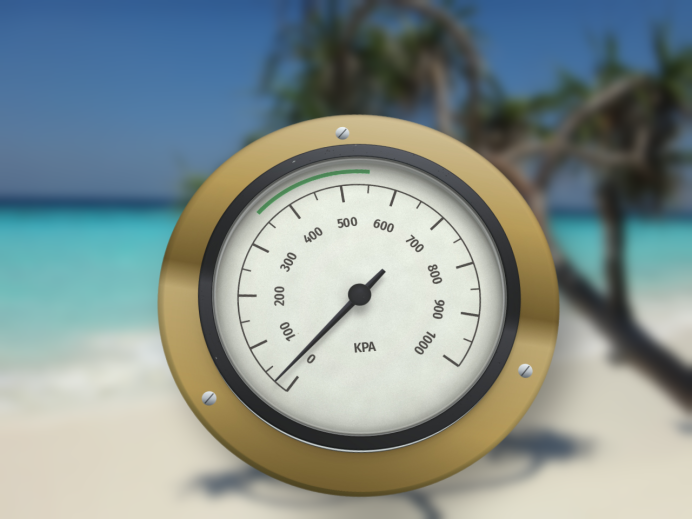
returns 25 kPa
